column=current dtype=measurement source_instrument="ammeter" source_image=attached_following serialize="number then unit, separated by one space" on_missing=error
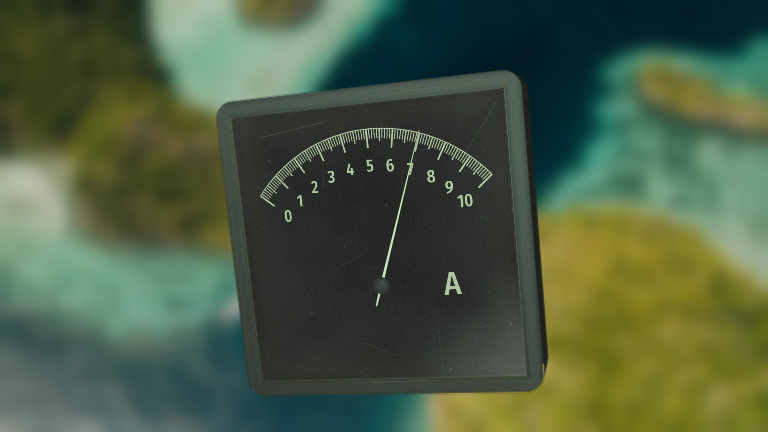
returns 7 A
